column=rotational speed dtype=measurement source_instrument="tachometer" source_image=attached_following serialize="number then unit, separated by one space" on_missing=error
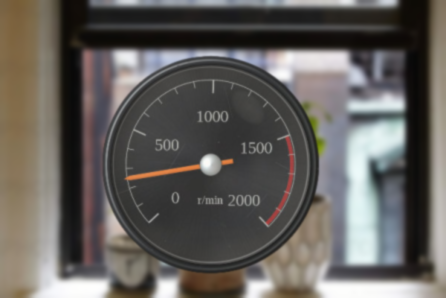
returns 250 rpm
